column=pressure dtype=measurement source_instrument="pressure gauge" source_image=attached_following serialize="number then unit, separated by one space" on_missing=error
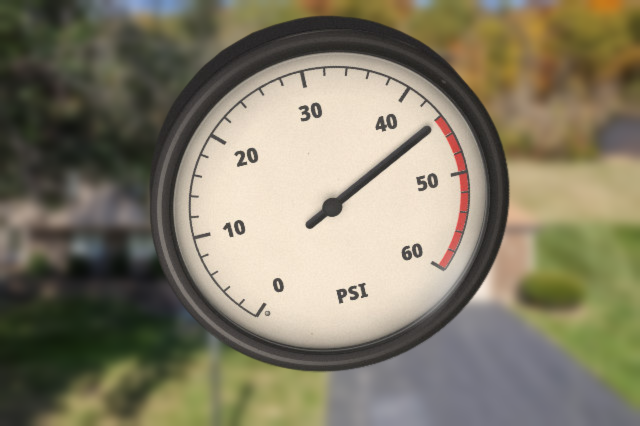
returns 44 psi
